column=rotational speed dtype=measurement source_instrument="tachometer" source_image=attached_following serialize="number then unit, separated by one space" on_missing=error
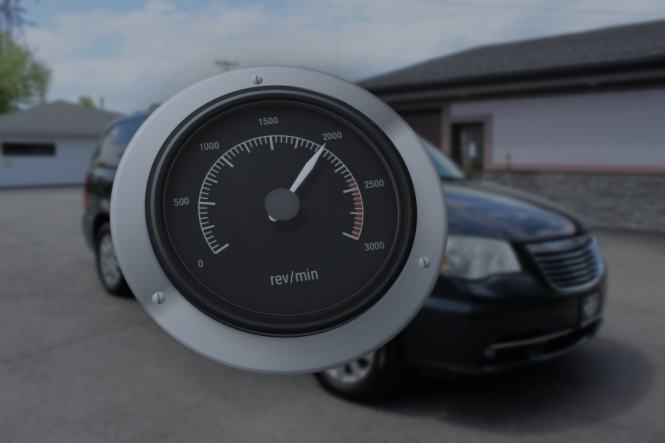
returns 2000 rpm
